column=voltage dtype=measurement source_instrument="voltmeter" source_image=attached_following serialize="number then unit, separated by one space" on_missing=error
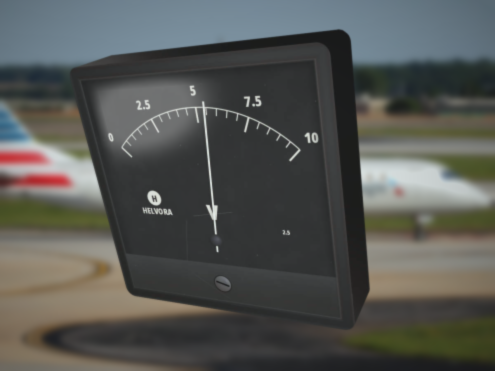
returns 5.5 V
